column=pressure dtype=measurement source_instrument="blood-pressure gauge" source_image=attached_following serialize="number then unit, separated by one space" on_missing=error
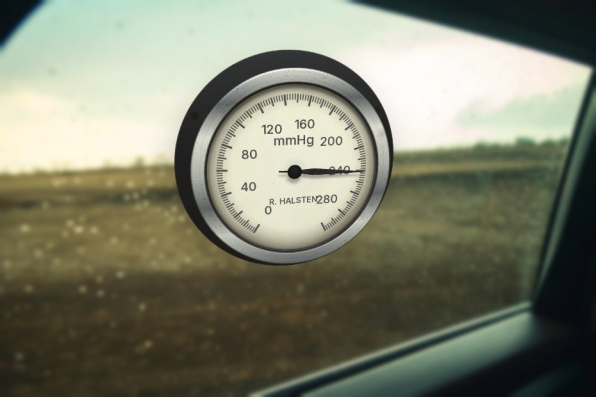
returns 240 mmHg
